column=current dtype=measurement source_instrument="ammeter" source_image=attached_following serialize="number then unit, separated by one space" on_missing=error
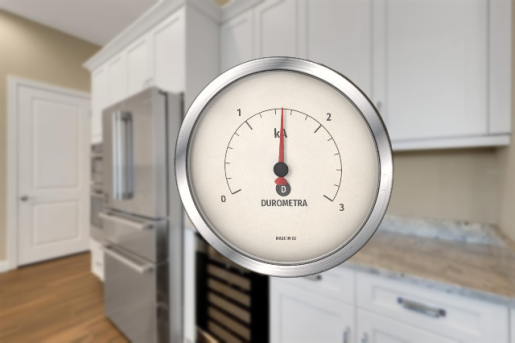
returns 1.5 kA
